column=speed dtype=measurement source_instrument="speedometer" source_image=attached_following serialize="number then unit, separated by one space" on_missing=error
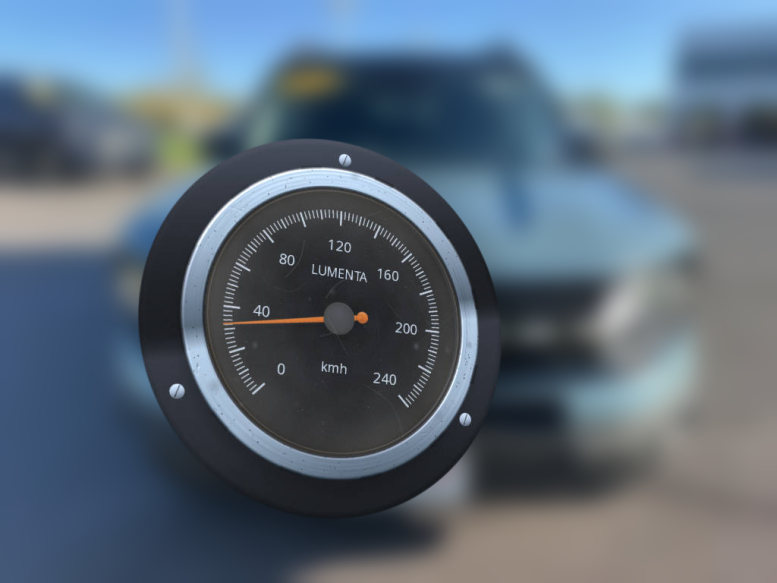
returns 32 km/h
